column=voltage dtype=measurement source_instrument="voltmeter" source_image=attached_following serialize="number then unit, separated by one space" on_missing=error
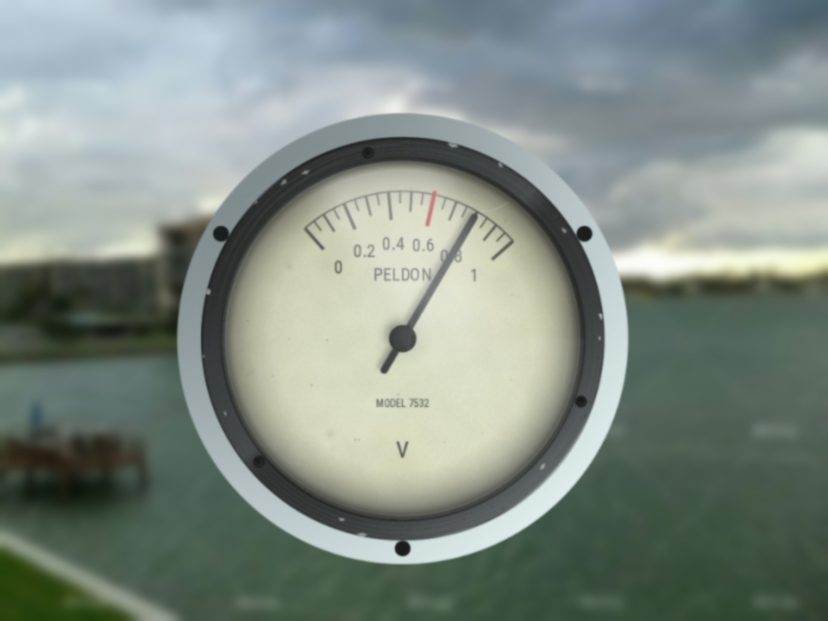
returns 0.8 V
